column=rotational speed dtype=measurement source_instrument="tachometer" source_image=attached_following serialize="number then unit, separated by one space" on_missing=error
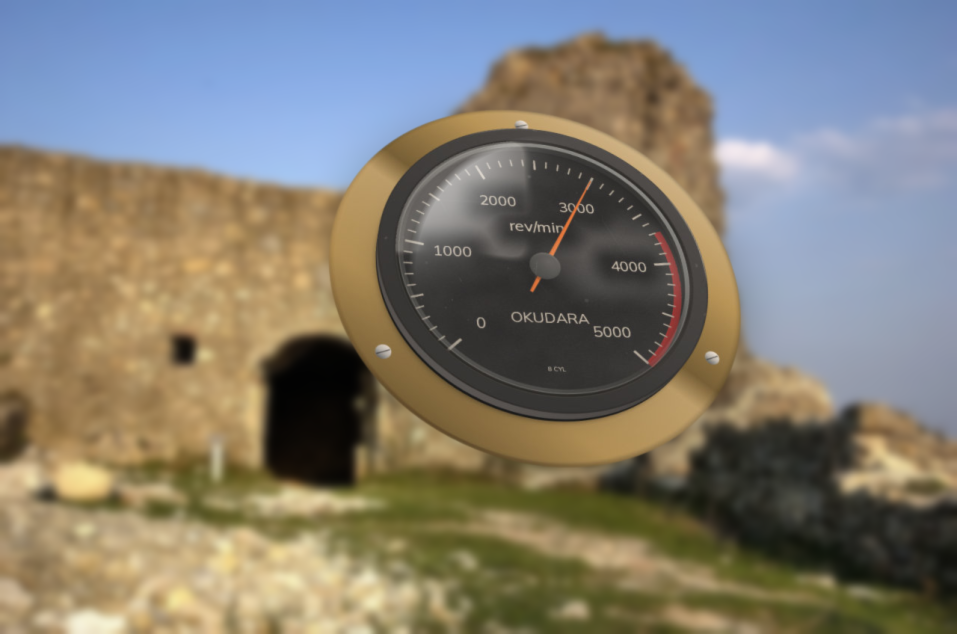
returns 3000 rpm
